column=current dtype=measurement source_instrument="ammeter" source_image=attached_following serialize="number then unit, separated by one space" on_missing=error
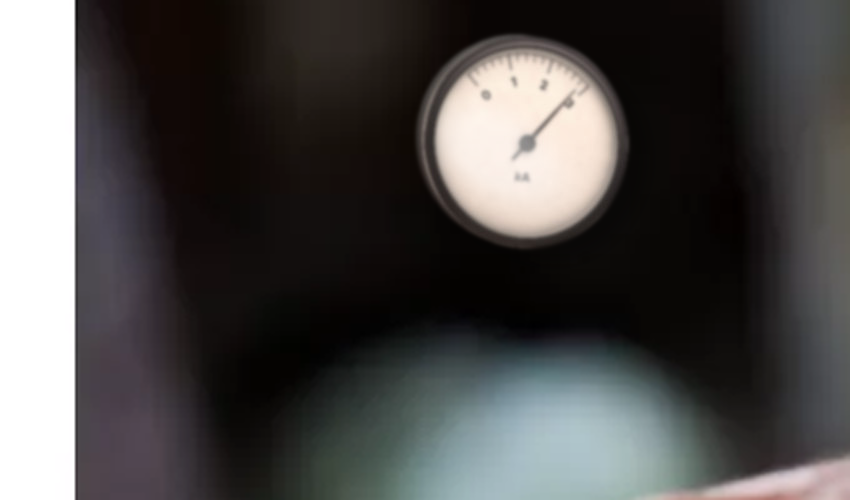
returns 2.8 kA
